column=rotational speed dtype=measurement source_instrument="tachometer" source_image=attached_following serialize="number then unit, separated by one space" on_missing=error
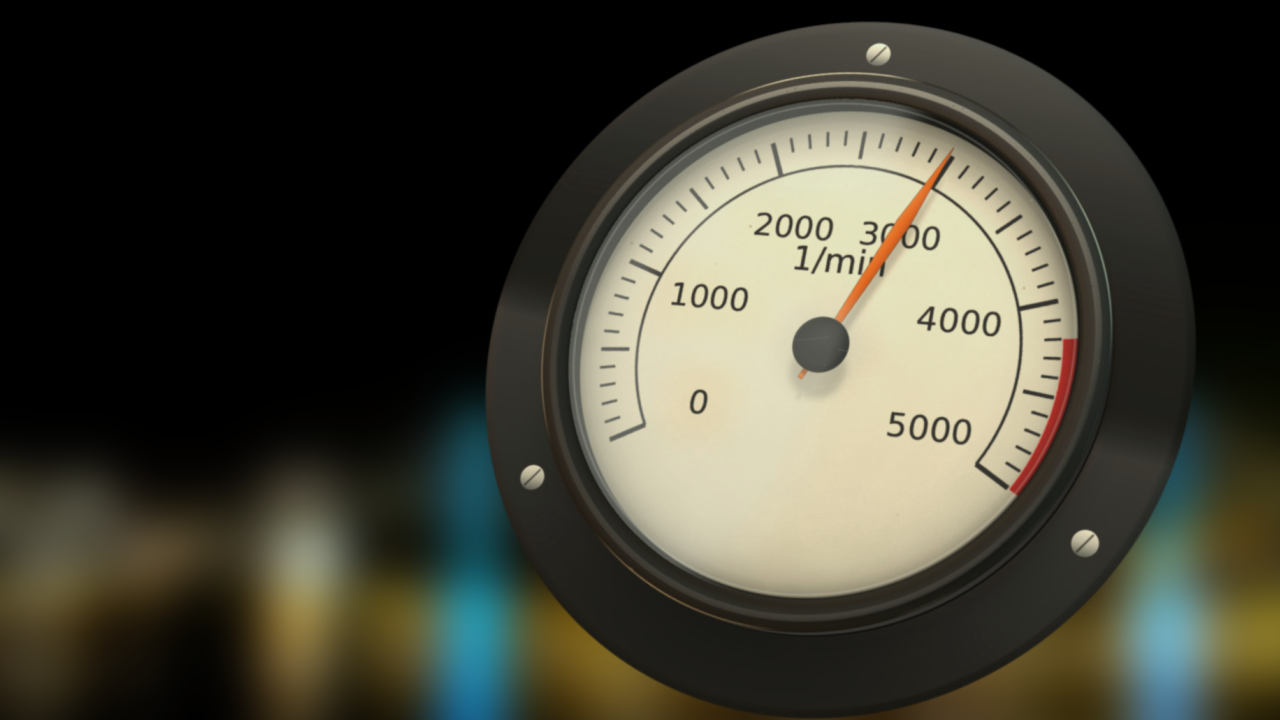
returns 3000 rpm
